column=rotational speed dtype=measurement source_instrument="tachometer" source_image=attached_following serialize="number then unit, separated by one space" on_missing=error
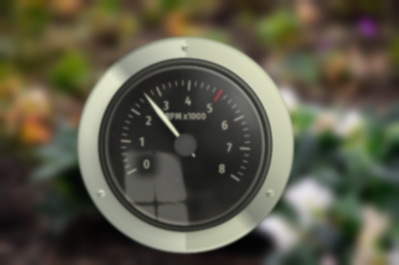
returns 2600 rpm
